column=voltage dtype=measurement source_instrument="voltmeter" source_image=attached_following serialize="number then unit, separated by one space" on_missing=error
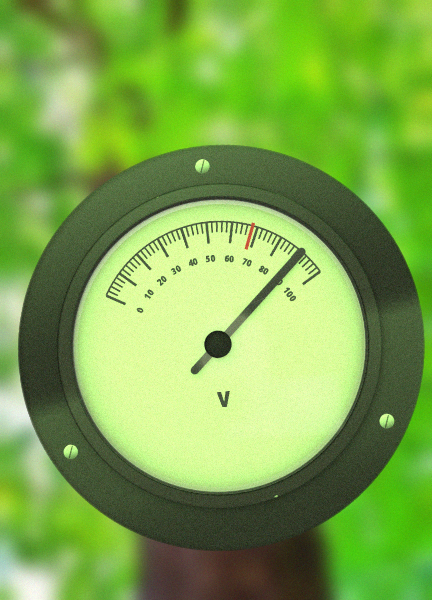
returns 90 V
